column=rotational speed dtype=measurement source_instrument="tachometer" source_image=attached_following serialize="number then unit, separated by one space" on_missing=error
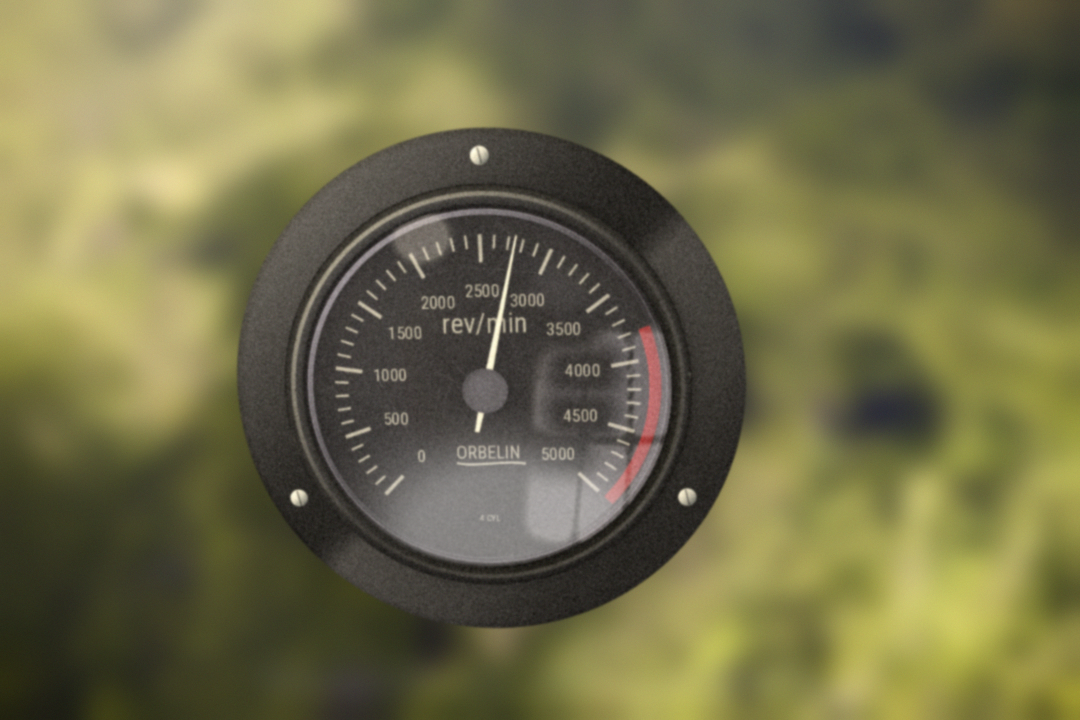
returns 2750 rpm
